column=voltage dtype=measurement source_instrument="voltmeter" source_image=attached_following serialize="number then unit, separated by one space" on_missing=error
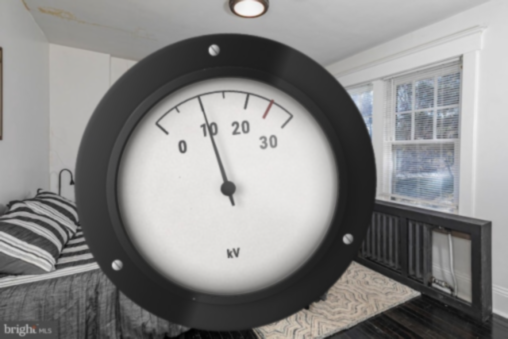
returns 10 kV
